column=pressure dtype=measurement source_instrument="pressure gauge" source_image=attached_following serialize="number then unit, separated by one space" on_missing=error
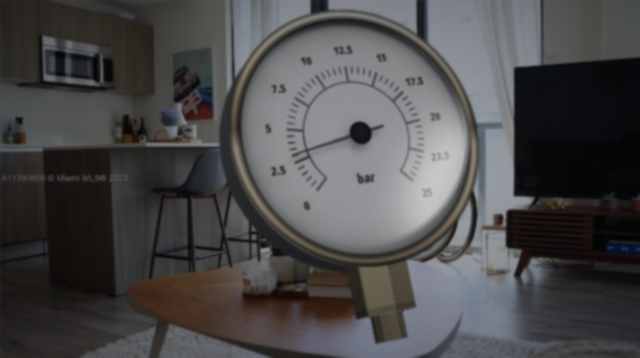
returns 3 bar
